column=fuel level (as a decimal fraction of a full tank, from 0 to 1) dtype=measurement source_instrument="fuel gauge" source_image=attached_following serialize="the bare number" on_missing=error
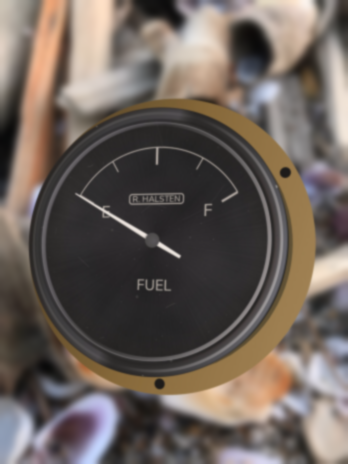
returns 0
